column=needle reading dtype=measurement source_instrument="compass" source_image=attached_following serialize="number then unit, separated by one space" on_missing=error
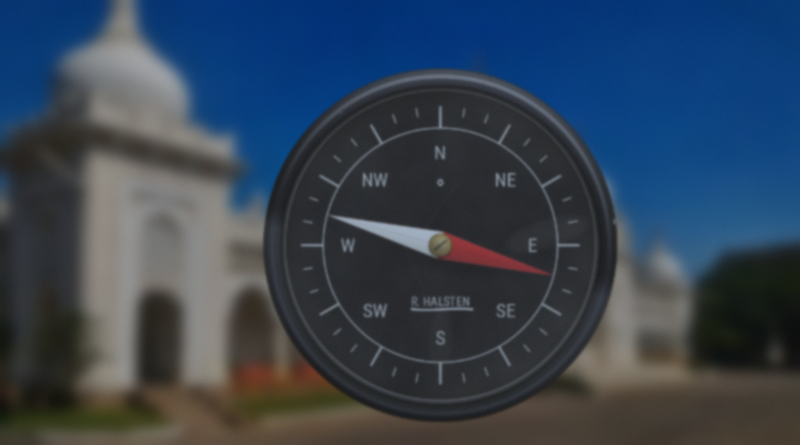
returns 105 °
